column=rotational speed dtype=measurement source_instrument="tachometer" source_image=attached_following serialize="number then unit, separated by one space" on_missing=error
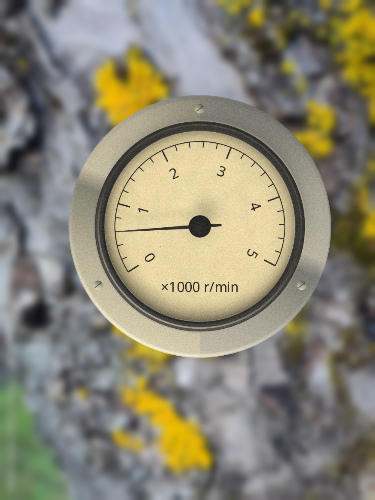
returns 600 rpm
